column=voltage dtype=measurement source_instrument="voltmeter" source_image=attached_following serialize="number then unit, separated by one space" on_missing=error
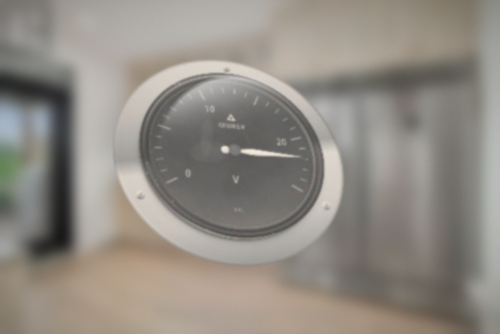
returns 22 V
